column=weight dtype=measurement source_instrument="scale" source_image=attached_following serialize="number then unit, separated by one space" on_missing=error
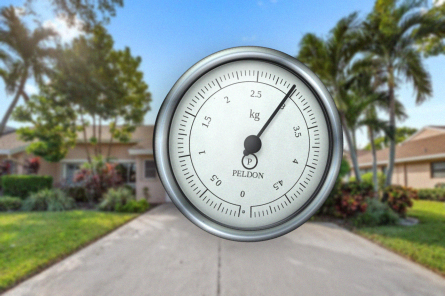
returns 2.95 kg
